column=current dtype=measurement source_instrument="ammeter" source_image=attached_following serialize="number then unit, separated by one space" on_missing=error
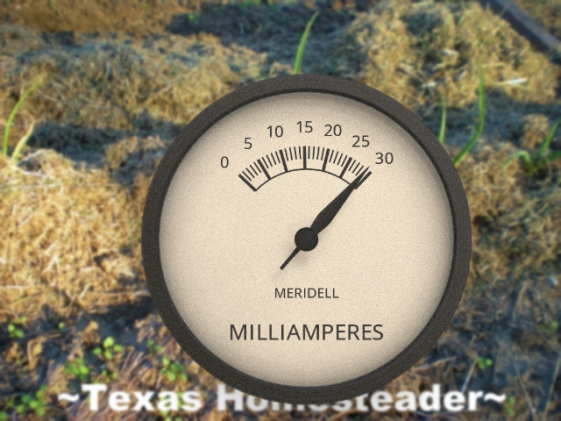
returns 29 mA
